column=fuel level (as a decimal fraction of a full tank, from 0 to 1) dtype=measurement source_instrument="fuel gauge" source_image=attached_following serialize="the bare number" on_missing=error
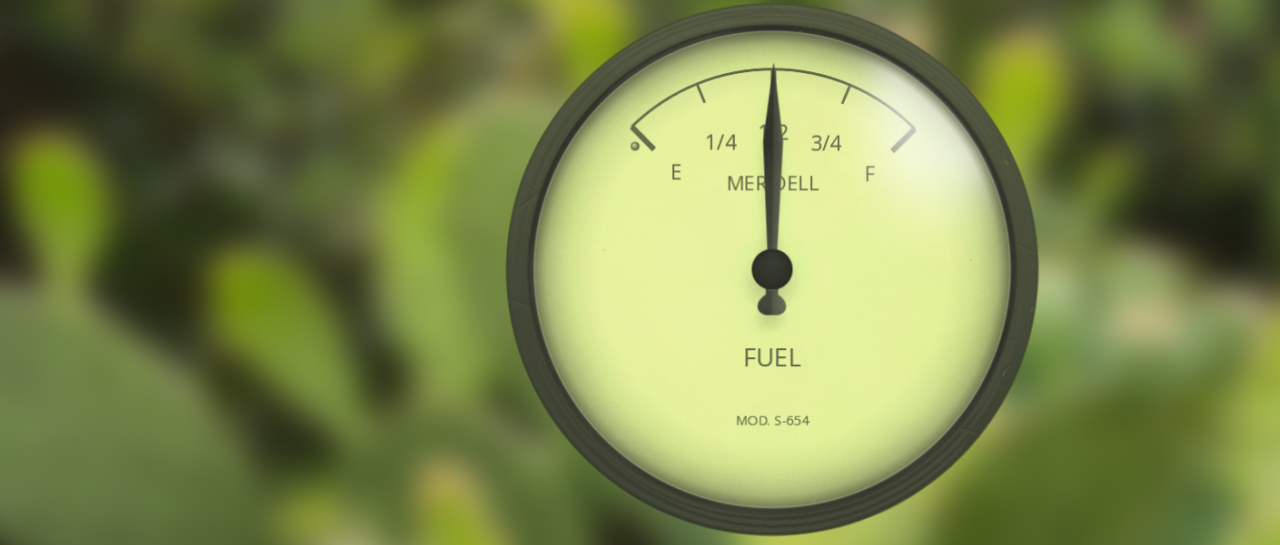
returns 0.5
